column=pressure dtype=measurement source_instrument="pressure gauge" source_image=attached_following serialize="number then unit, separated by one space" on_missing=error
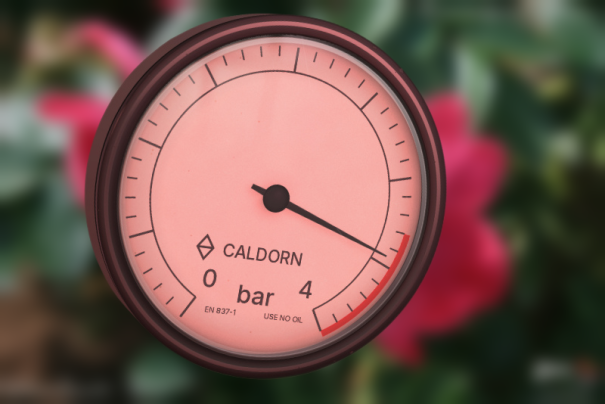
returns 3.45 bar
